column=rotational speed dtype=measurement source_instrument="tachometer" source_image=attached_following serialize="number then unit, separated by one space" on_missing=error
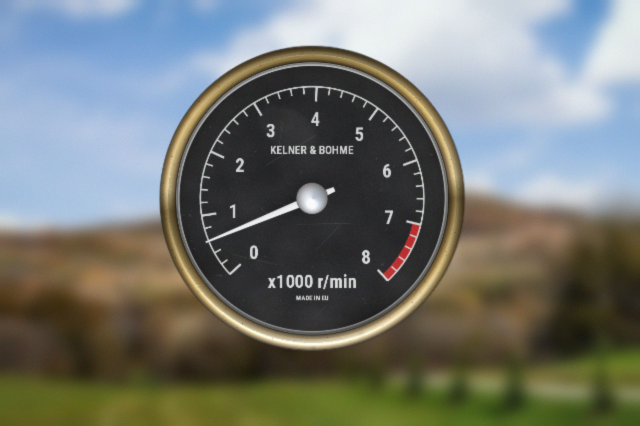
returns 600 rpm
